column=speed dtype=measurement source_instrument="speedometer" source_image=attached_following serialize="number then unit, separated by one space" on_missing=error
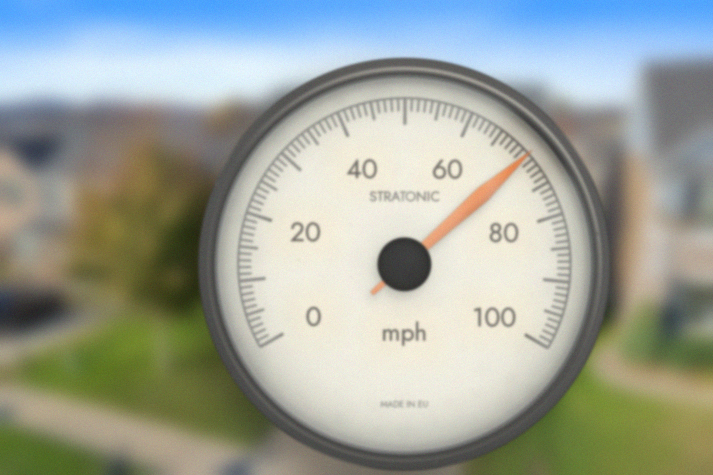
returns 70 mph
